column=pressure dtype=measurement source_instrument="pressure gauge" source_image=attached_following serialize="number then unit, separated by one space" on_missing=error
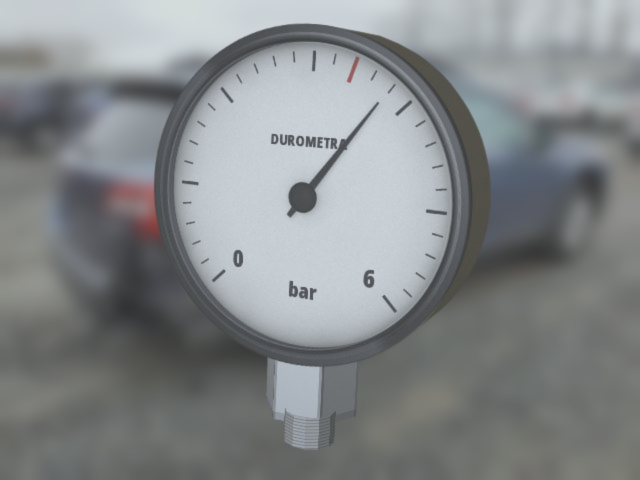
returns 3.8 bar
